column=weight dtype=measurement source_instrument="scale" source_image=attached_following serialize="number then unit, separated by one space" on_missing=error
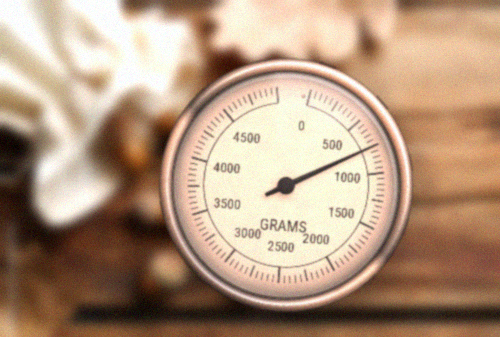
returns 750 g
